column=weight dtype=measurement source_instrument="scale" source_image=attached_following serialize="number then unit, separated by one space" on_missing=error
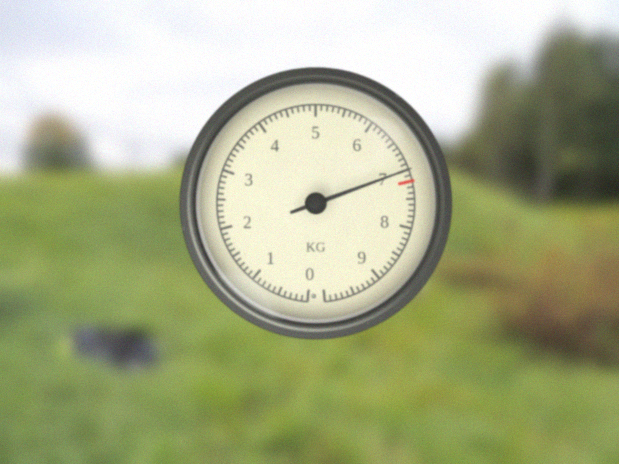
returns 7 kg
